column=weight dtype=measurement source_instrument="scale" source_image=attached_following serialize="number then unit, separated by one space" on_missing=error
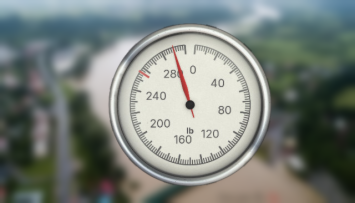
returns 290 lb
